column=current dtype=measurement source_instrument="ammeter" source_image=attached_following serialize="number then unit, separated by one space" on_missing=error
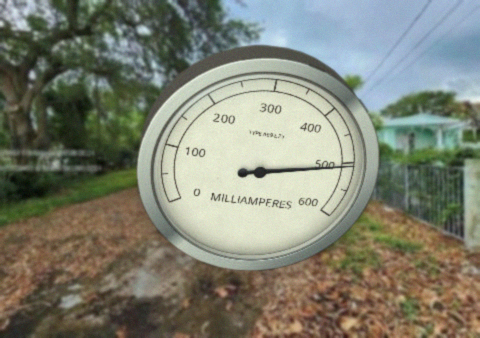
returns 500 mA
